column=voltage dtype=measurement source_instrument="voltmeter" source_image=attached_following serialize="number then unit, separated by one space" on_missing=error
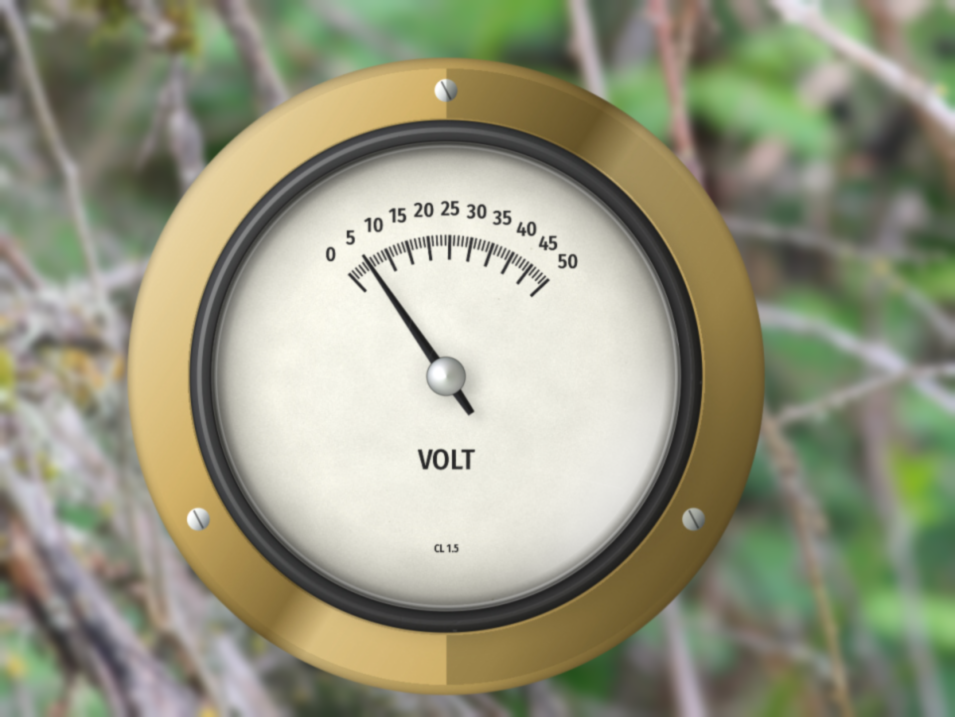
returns 5 V
